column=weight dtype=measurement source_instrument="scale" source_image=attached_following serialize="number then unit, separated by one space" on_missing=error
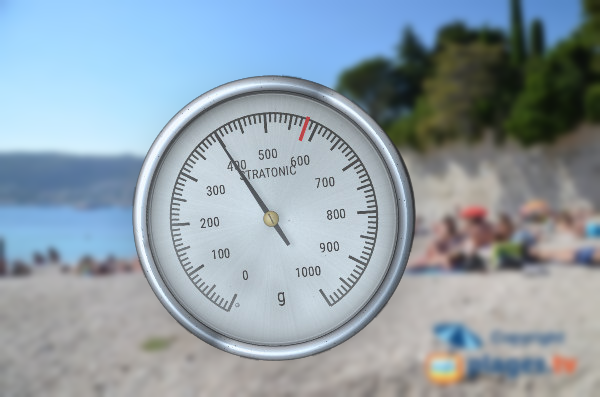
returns 400 g
